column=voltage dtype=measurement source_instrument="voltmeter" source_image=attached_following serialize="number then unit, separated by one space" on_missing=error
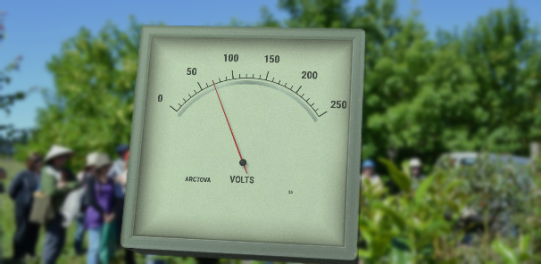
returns 70 V
